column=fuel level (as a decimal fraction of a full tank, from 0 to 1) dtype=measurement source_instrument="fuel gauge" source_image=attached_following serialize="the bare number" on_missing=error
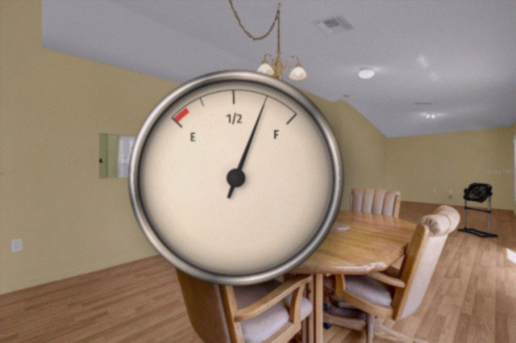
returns 0.75
